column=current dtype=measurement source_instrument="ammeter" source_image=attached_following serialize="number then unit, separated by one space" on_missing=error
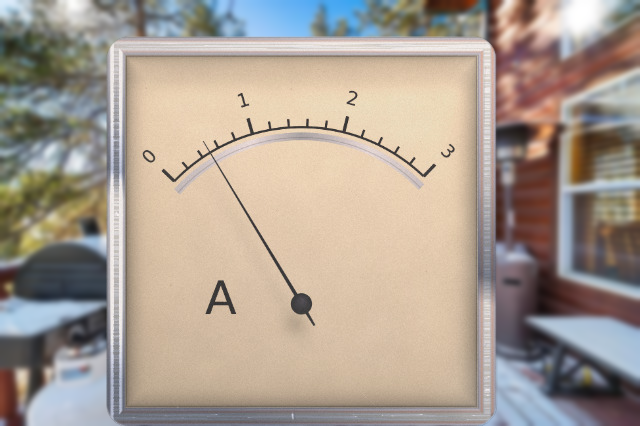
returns 0.5 A
